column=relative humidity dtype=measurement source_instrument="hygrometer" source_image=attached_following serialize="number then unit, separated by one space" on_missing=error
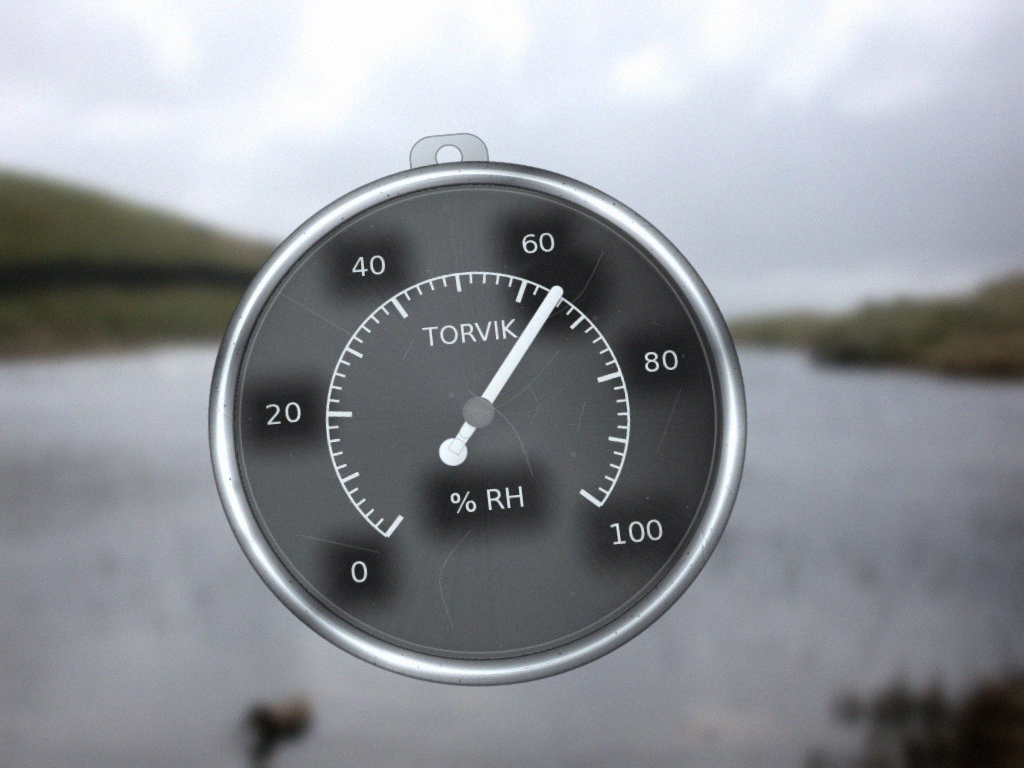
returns 65 %
